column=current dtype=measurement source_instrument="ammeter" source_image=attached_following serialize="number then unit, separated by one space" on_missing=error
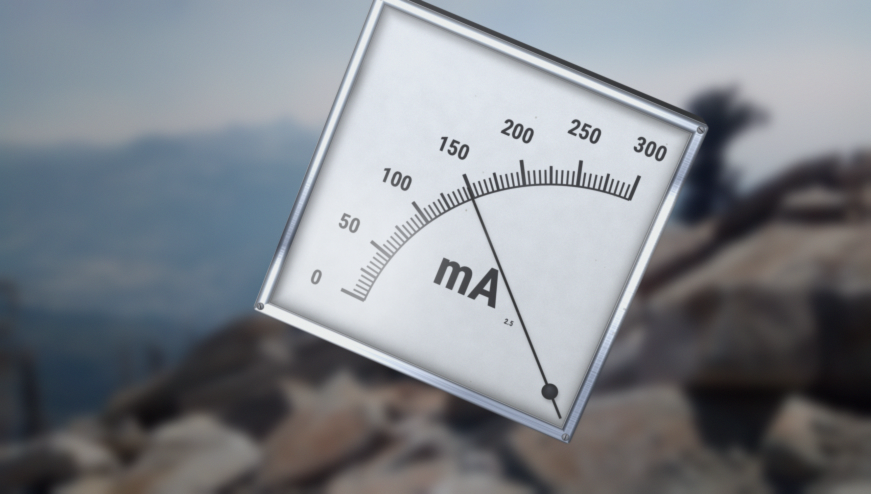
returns 150 mA
